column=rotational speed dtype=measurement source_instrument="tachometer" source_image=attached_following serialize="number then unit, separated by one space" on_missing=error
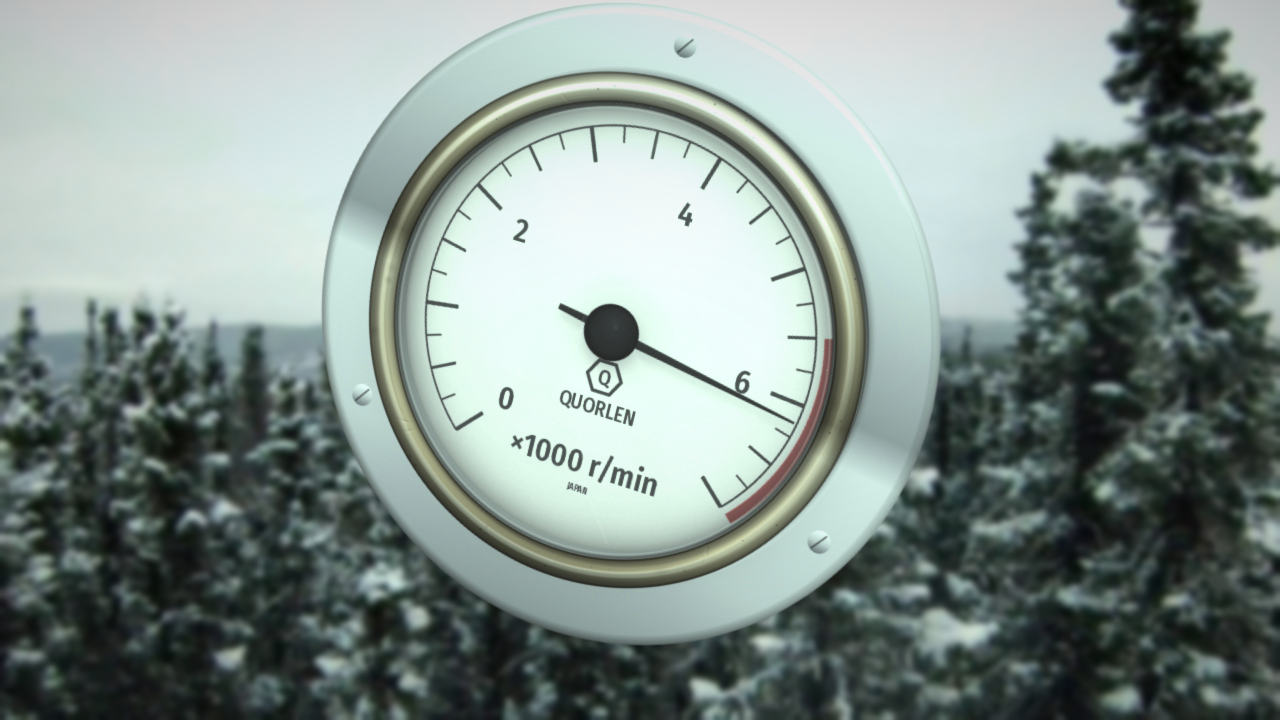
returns 6125 rpm
